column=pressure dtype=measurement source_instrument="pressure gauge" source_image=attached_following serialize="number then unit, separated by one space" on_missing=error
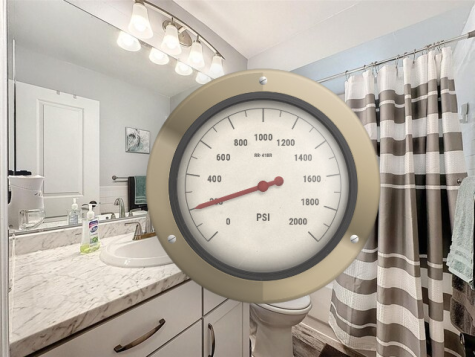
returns 200 psi
